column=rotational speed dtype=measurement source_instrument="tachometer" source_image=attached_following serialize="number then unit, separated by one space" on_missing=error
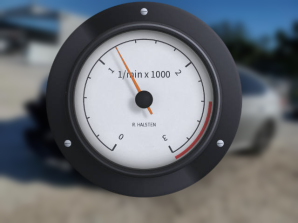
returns 1200 rpm
